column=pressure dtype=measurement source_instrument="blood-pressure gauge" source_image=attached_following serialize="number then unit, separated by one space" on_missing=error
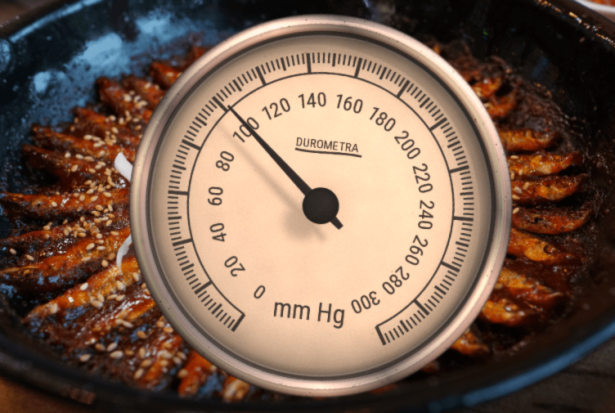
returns 102 mmHg
